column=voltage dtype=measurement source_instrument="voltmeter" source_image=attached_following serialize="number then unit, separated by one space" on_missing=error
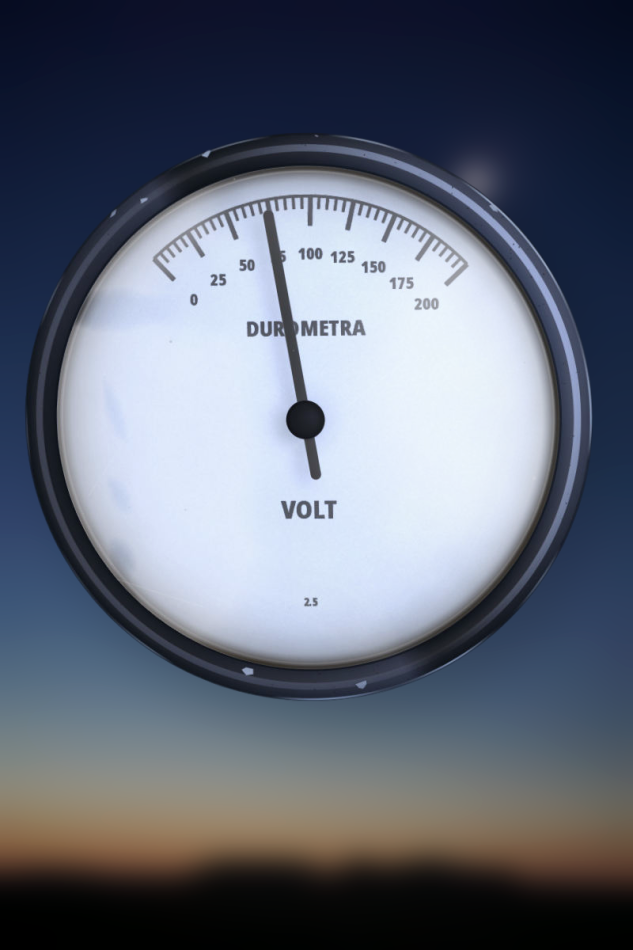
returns 75 V
